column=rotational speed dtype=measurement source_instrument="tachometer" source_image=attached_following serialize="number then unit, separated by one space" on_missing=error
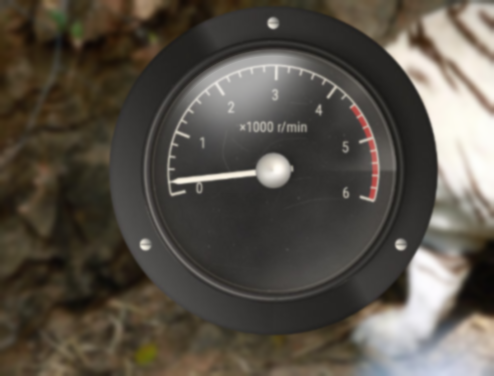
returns 200 rpm
